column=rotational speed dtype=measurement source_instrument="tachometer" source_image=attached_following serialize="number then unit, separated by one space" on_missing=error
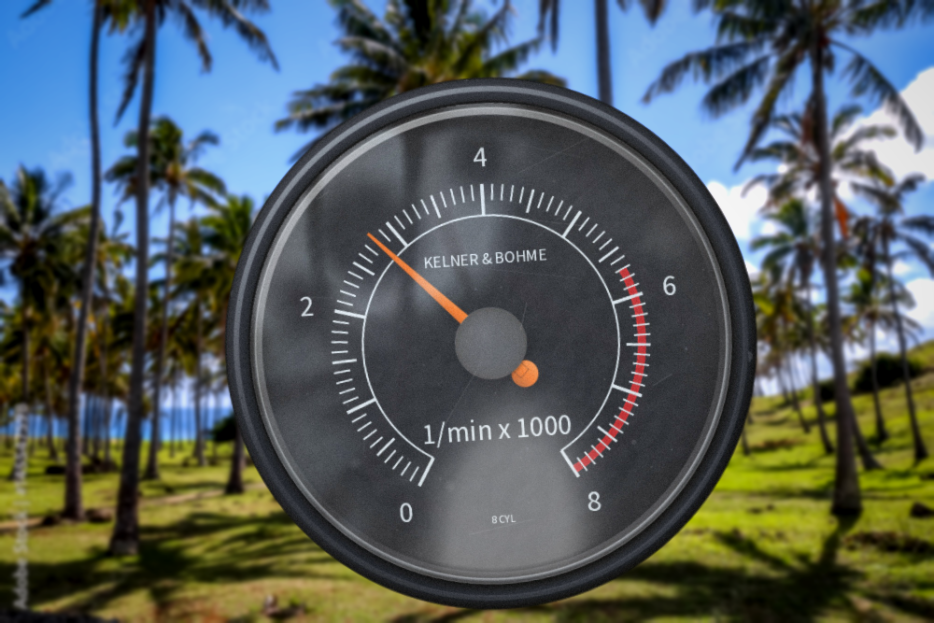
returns 2800 rpm
